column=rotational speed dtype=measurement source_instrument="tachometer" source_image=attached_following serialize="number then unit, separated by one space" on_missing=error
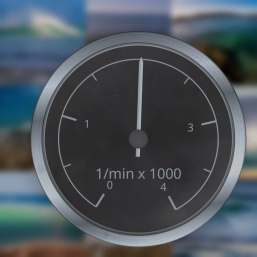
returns 2000 rpm
